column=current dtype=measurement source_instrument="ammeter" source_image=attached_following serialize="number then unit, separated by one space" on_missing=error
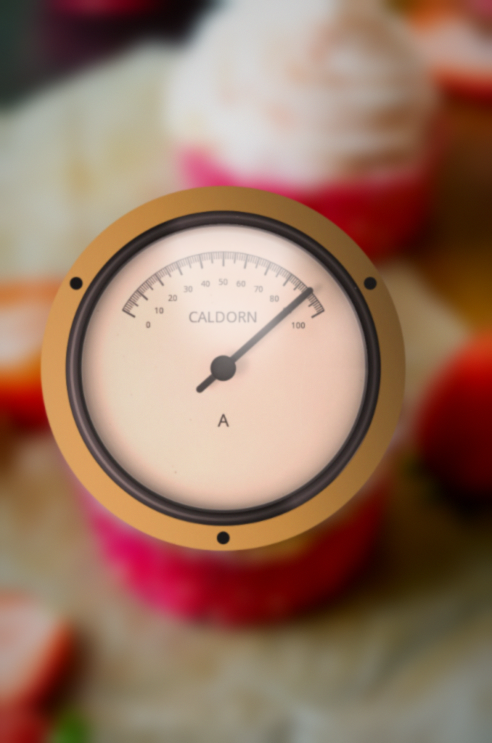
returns 90 A
